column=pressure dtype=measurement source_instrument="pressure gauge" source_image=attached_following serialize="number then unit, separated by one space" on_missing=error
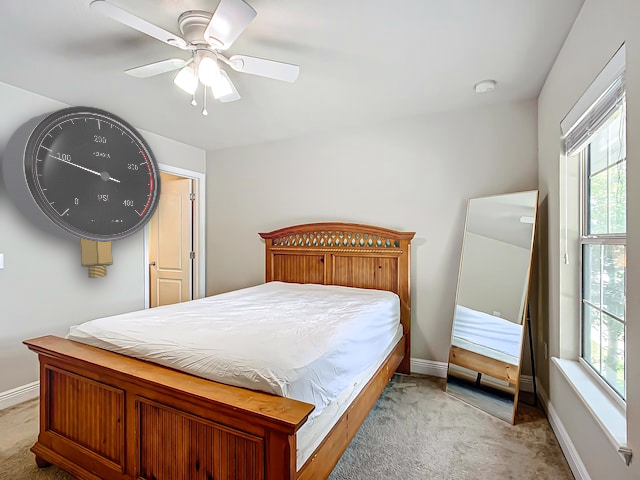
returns 90 psi
